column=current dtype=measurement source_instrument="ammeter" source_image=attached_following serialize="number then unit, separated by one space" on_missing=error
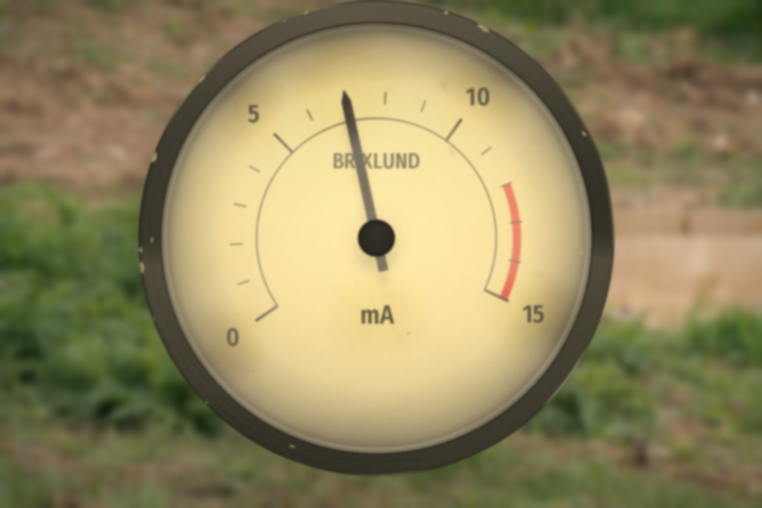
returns 7 mA
